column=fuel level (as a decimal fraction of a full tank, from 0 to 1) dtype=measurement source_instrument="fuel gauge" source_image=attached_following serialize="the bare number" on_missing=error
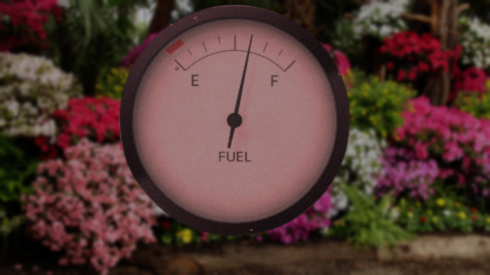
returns 0.625
